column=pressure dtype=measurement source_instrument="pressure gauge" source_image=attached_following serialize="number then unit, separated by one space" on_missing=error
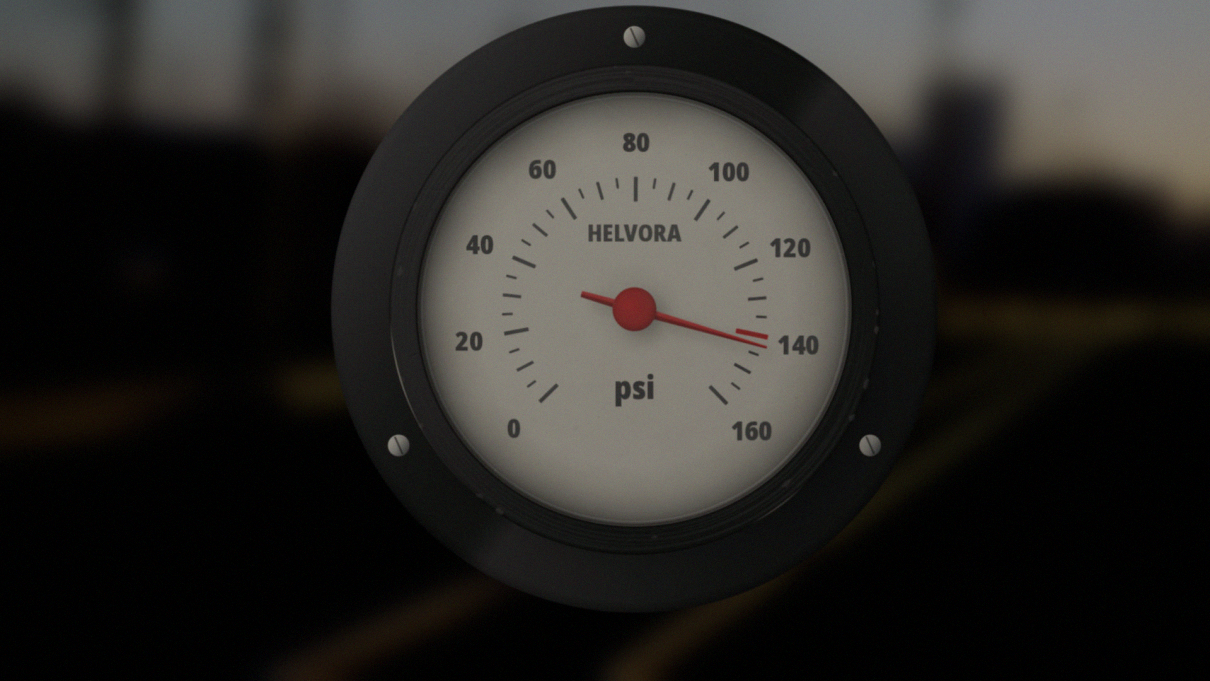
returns 142.5 psi
